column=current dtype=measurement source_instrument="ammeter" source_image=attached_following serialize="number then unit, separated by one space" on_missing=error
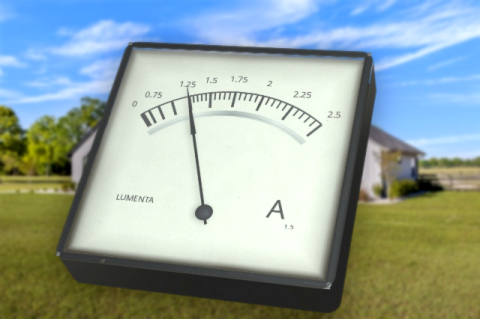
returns 1.25 A
